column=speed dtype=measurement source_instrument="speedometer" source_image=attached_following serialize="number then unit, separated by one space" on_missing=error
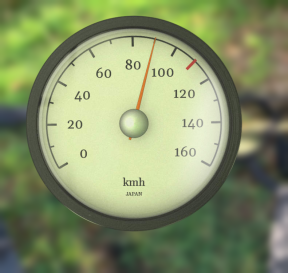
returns 90 km/h
